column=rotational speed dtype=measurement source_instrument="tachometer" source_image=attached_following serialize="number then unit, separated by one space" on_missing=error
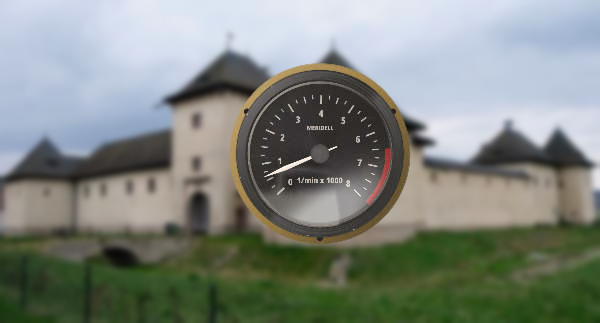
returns 625 rpm
